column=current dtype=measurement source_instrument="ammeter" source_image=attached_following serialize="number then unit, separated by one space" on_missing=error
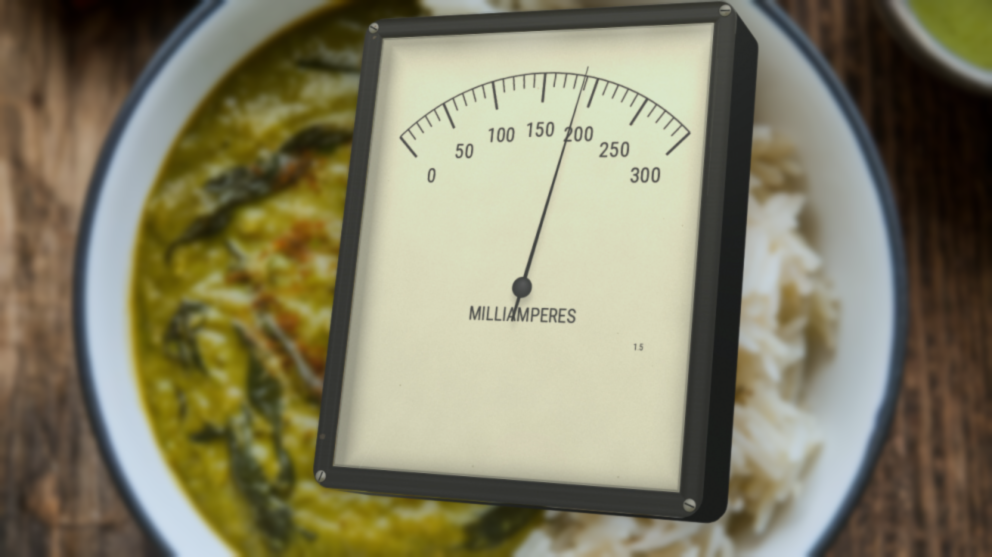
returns 190 mA
